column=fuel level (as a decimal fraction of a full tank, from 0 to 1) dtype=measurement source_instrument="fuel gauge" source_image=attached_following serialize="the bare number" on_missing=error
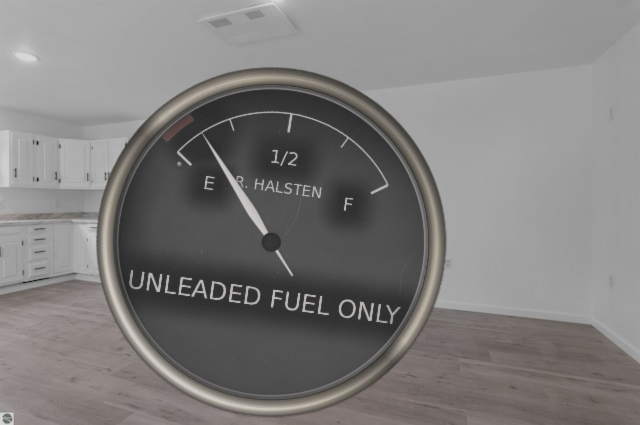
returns 0.125
